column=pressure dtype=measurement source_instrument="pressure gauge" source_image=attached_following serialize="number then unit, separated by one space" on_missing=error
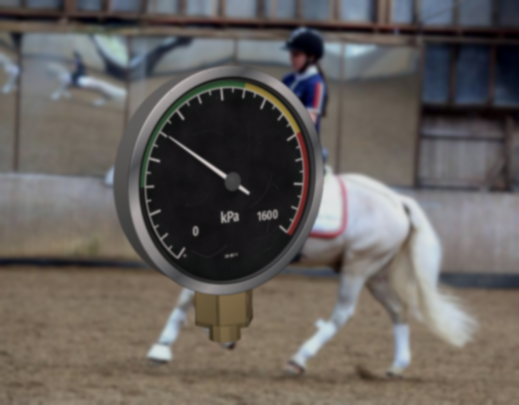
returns 500 kPa
